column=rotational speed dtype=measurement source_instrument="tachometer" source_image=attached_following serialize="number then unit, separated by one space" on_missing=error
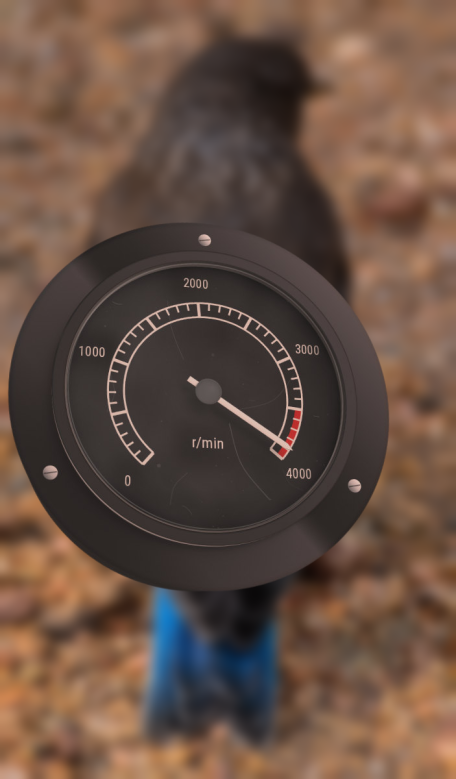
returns 3900 rpm
